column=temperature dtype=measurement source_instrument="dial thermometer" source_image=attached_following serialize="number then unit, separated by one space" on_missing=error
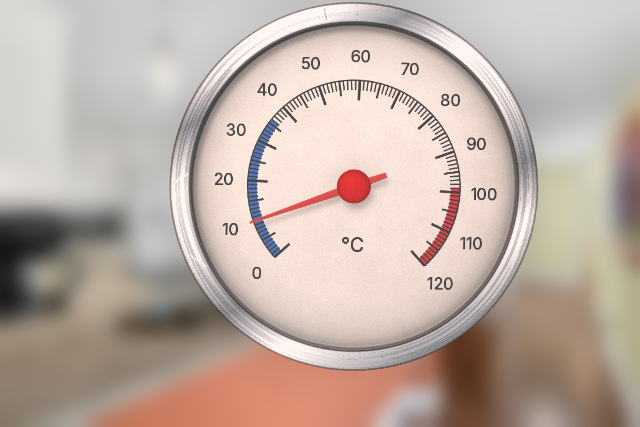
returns 10 °C
